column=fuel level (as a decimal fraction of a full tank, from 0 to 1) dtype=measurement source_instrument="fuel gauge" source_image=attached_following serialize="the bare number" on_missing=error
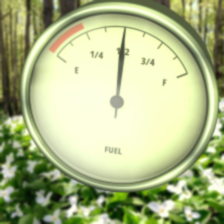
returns 0.5
